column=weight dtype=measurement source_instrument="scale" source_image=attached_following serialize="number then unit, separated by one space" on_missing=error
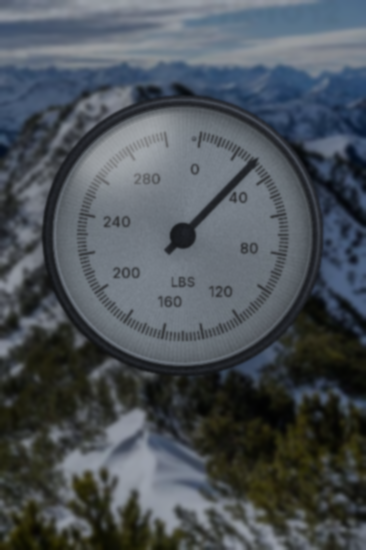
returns 30 lb
